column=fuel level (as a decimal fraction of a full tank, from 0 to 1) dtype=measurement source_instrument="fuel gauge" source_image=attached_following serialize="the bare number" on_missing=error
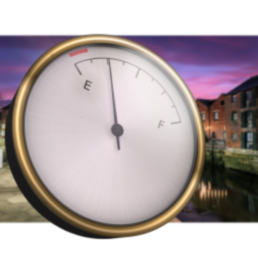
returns 0.25
